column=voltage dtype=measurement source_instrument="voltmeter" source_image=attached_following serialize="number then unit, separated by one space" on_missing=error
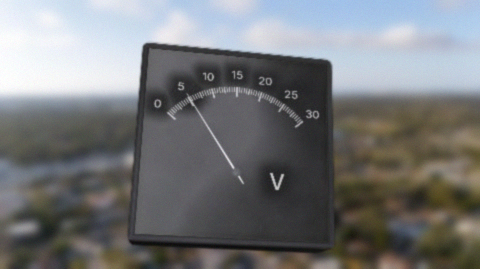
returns 5 V
